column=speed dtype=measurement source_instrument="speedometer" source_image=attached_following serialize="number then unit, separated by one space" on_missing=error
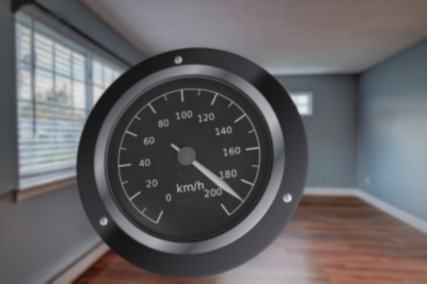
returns 190 km/h
